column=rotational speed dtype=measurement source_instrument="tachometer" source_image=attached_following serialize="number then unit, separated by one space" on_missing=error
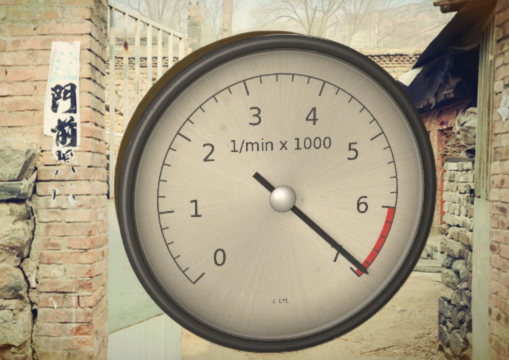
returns 6900 rpm
